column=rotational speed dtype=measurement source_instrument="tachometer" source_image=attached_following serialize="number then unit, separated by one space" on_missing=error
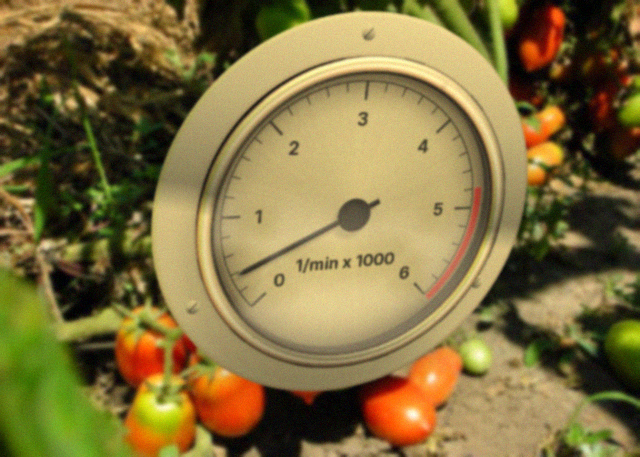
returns 400 rpm
